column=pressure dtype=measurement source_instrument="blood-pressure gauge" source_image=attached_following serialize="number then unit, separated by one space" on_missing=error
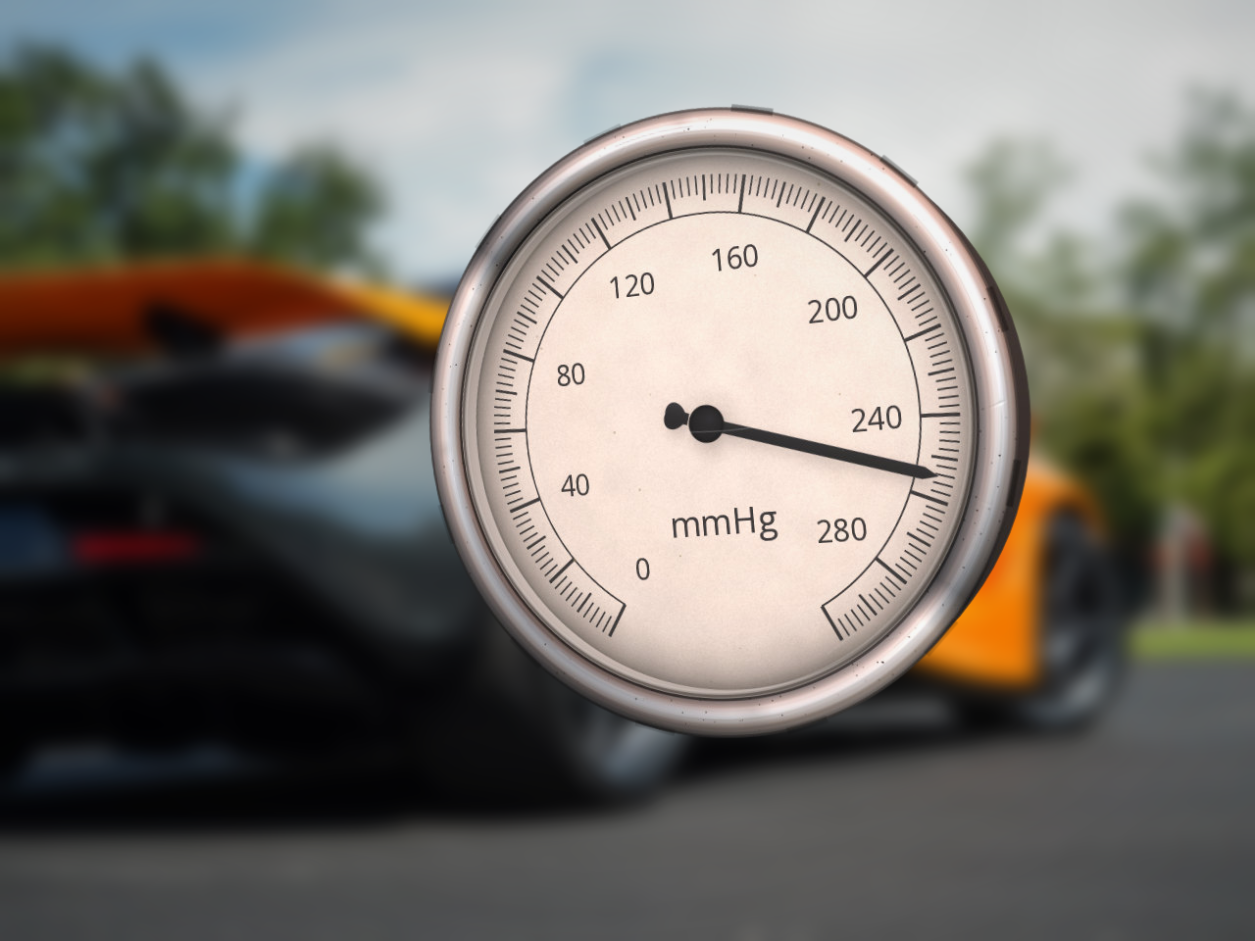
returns 254 mmHg
